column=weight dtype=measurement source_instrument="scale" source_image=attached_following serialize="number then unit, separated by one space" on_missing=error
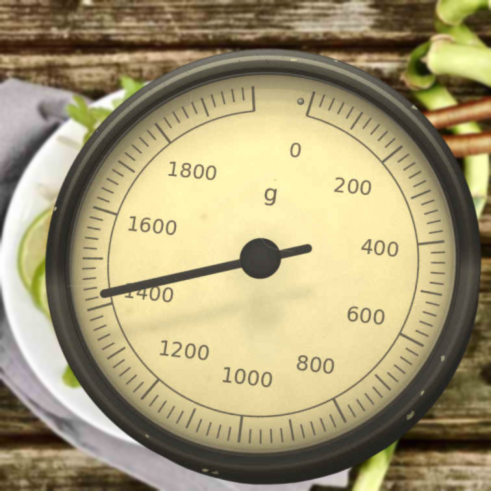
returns 1420 g
